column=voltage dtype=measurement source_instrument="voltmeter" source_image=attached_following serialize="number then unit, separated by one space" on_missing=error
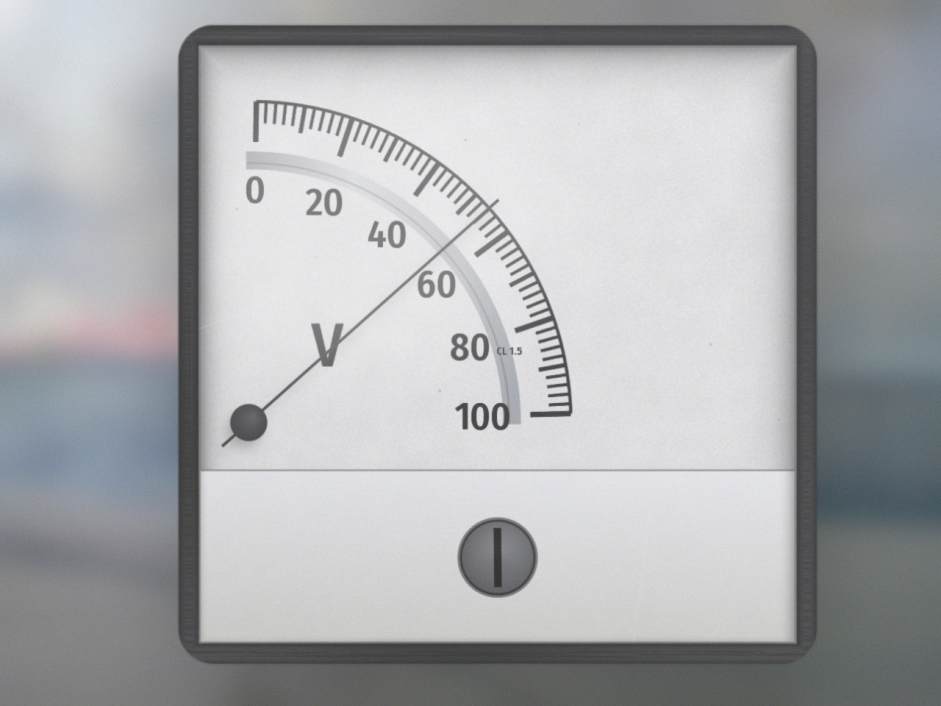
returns 54 V
